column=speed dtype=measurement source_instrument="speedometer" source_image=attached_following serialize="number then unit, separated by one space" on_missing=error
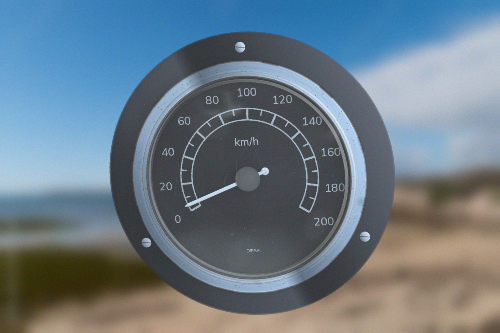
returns 5 km/h
